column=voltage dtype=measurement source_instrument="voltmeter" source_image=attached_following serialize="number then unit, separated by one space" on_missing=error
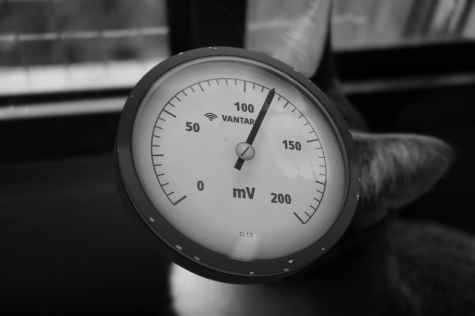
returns 115 mV
